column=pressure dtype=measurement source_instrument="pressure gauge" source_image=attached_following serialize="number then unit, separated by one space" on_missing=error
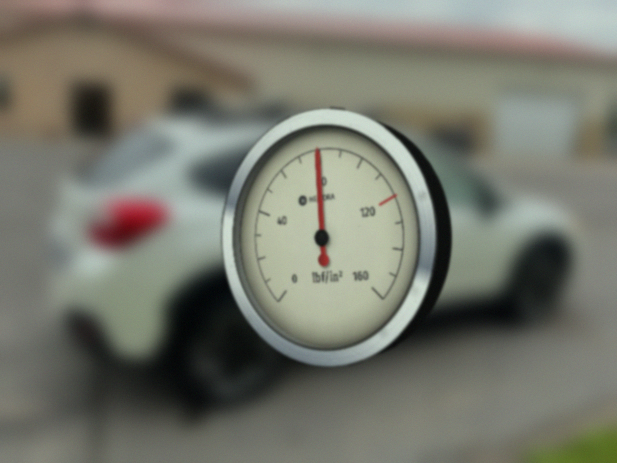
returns 80 psi
